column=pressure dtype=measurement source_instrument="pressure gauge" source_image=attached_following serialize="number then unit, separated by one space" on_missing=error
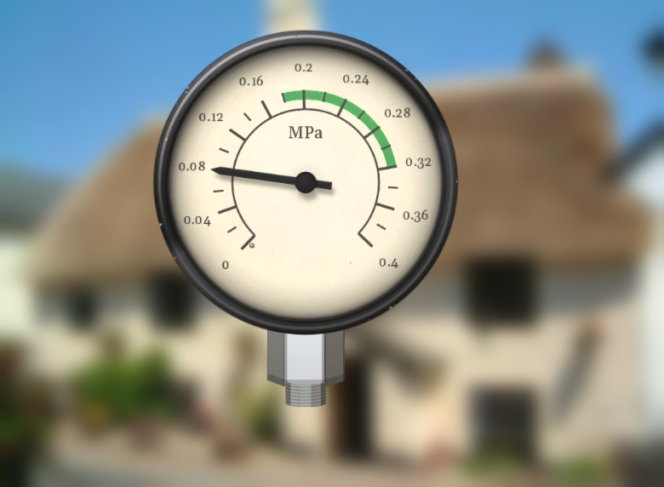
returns 0.08 MPa
